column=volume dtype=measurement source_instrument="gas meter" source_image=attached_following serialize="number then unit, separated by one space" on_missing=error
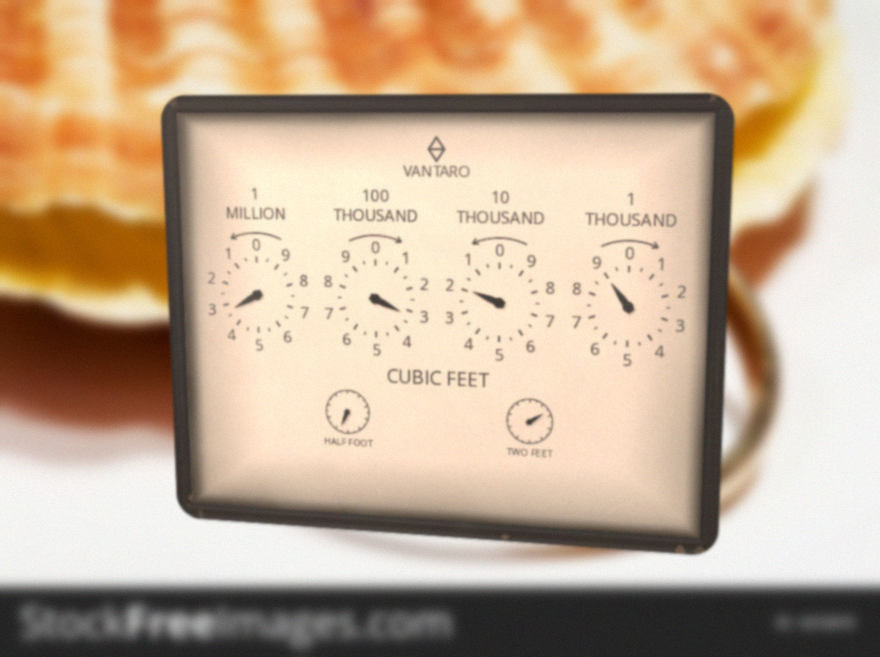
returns 331900 ft³
